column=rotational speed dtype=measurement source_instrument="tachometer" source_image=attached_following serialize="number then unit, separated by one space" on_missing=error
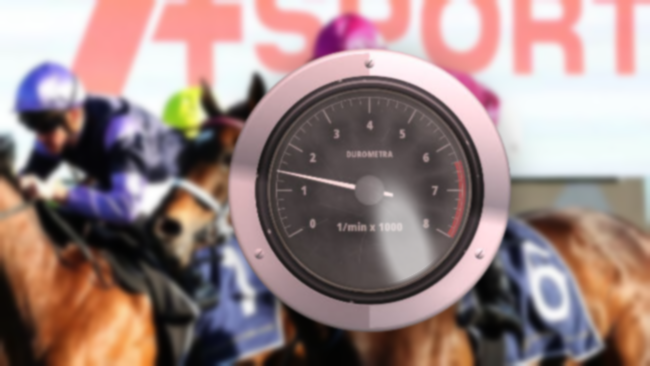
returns 1400 rpm
